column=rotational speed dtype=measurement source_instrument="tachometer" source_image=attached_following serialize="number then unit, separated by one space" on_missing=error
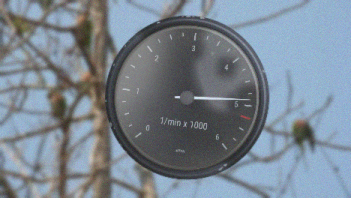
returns 4875 rpm
